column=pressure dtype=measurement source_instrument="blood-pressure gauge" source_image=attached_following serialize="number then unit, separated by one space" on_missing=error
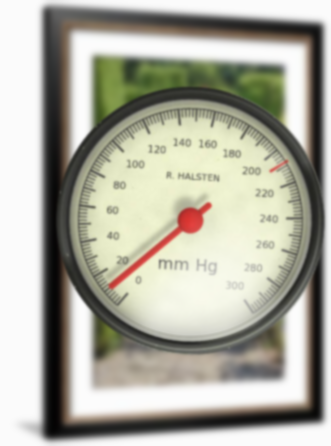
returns 10 mmHg
